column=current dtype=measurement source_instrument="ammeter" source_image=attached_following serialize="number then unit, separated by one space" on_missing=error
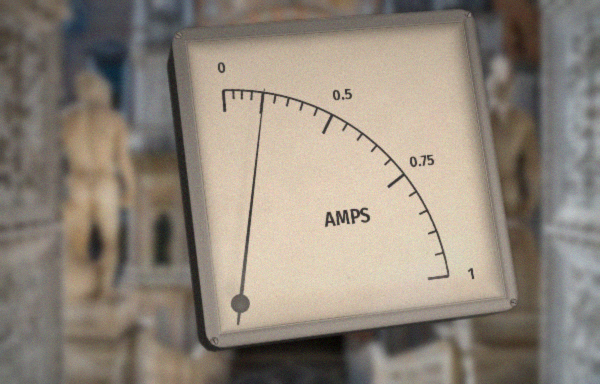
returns 0.25 A
